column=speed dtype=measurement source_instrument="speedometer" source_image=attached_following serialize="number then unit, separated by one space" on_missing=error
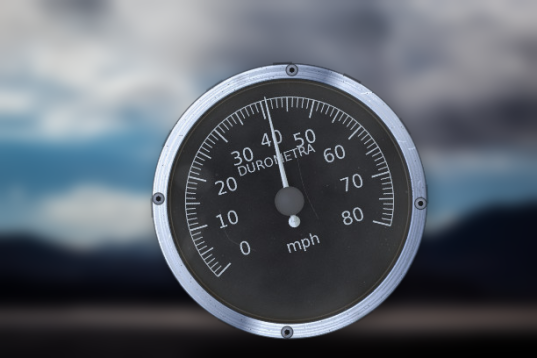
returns 41 mph
